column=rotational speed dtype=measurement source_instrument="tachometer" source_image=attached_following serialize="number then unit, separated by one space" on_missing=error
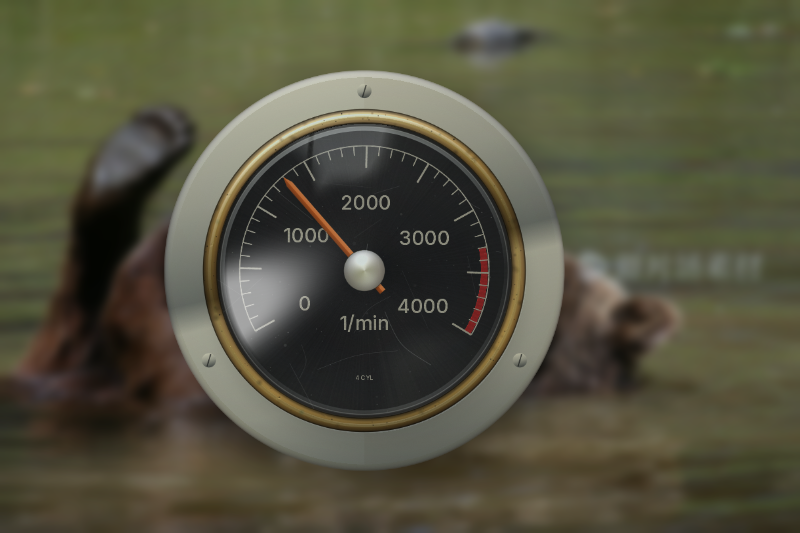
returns 1300 rpm
